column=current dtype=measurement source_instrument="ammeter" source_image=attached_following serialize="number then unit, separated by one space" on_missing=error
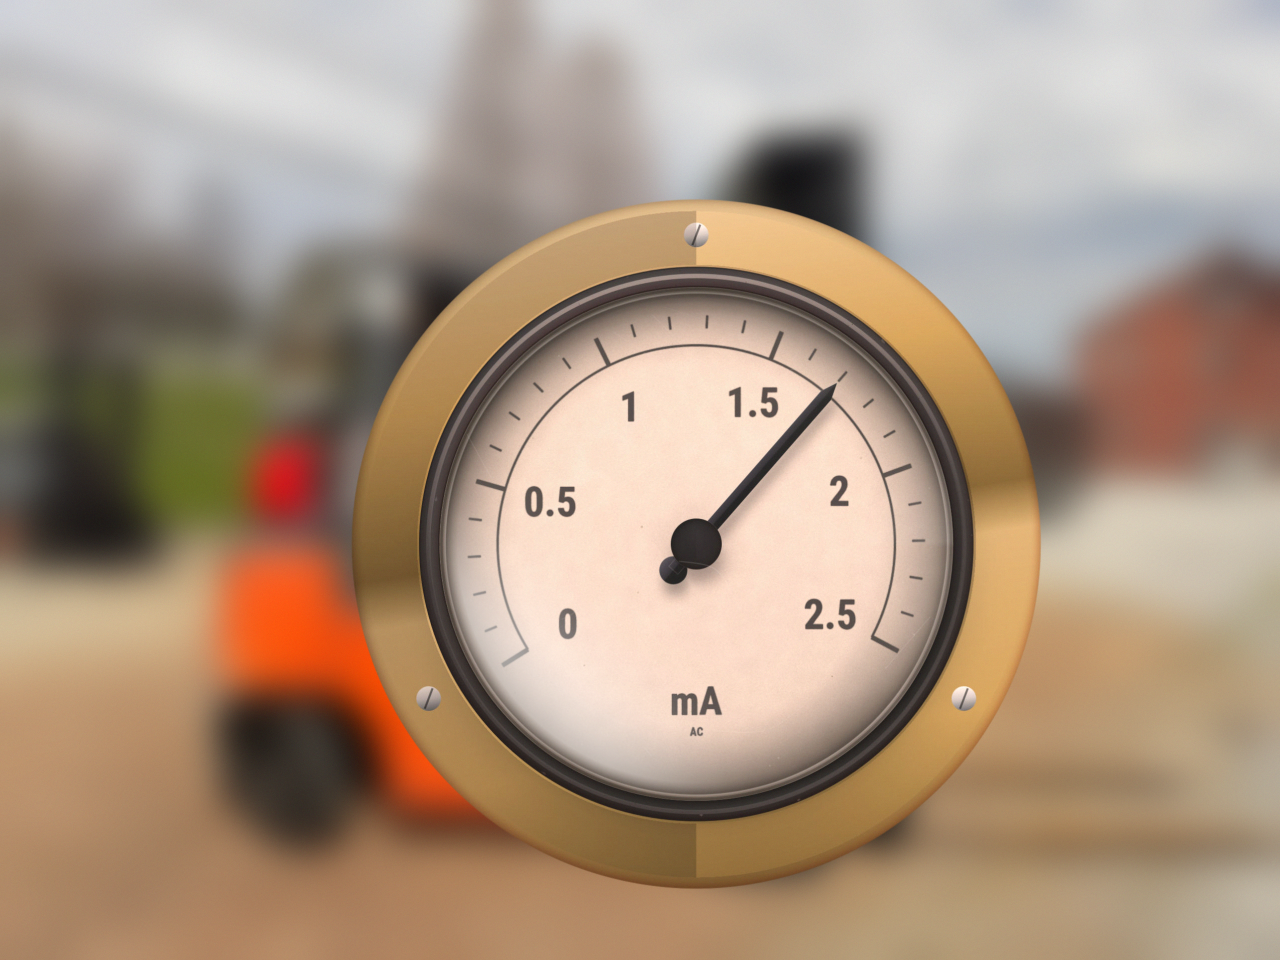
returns 1.7 mA
